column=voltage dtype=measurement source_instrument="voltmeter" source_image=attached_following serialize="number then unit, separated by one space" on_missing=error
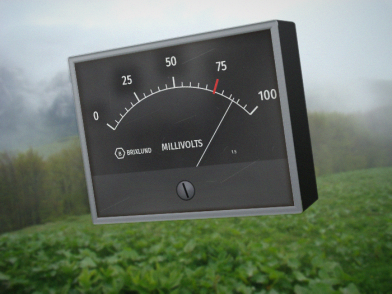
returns 87.5 mV
